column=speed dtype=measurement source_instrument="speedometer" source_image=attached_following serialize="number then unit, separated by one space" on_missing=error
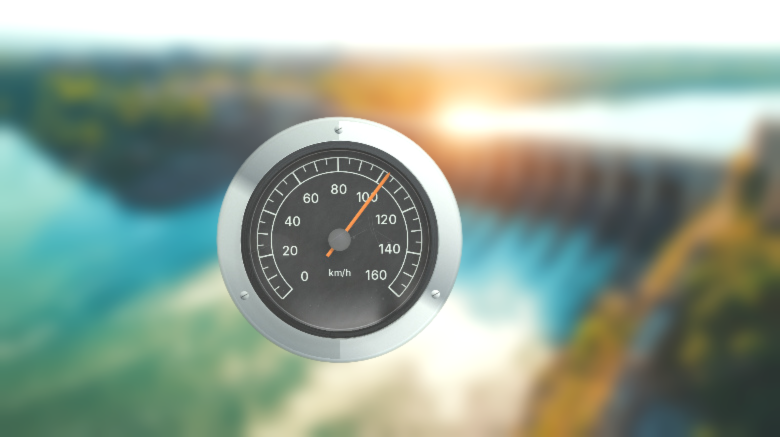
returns 102.5 km/h
